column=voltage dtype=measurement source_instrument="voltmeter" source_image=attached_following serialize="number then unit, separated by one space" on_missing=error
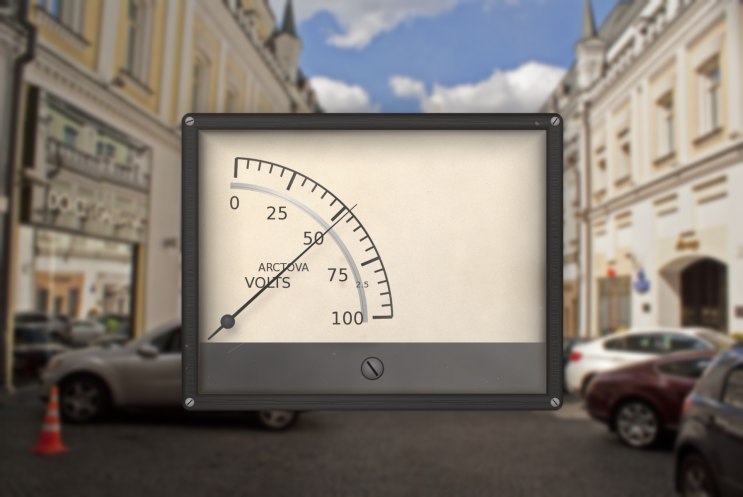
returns 52.5 V
